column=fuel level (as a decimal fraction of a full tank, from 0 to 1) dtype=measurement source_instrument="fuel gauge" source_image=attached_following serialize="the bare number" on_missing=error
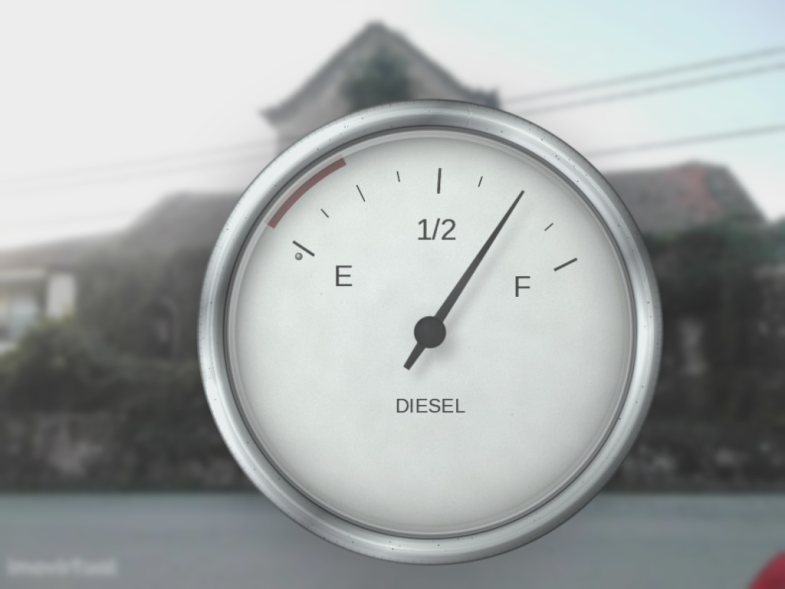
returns 0.75
